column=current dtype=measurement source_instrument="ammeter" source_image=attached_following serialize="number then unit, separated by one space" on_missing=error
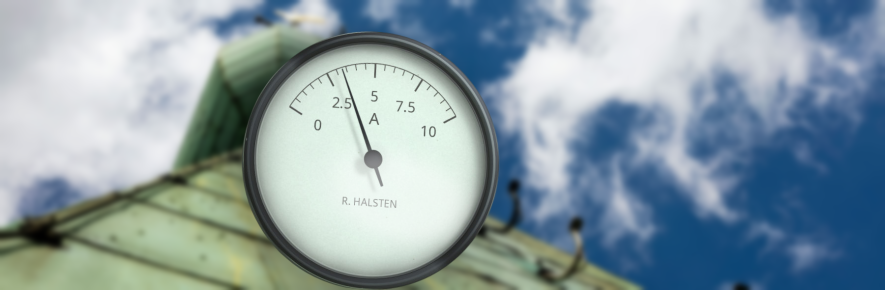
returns 3.25 A
